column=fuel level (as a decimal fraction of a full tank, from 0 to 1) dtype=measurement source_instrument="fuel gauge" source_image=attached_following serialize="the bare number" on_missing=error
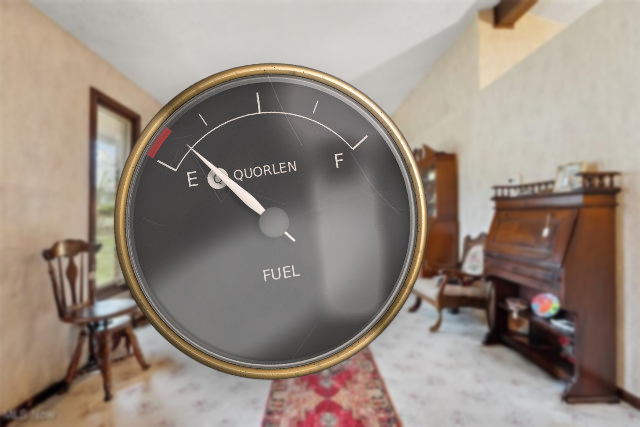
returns 0.125
